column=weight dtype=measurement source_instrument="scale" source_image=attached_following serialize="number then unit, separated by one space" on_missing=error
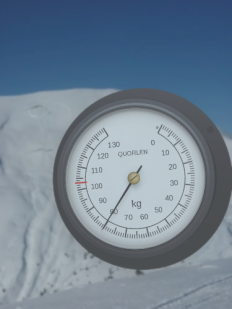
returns 80 kg
